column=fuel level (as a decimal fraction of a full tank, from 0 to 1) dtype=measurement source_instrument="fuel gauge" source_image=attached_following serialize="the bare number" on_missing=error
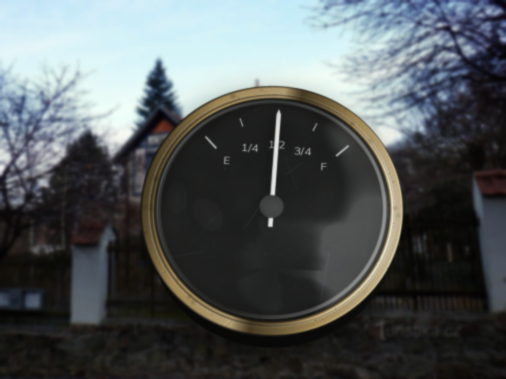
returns 0.5
